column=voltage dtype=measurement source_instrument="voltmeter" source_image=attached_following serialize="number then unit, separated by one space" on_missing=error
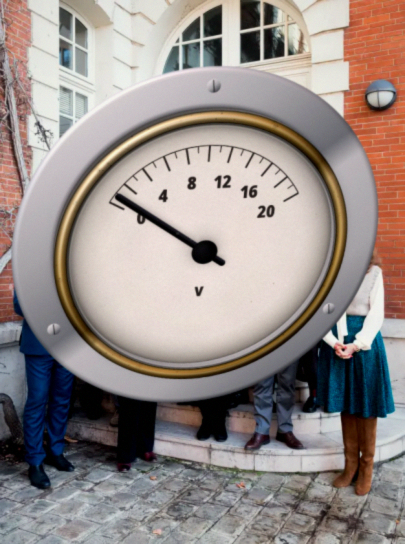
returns 1 V
